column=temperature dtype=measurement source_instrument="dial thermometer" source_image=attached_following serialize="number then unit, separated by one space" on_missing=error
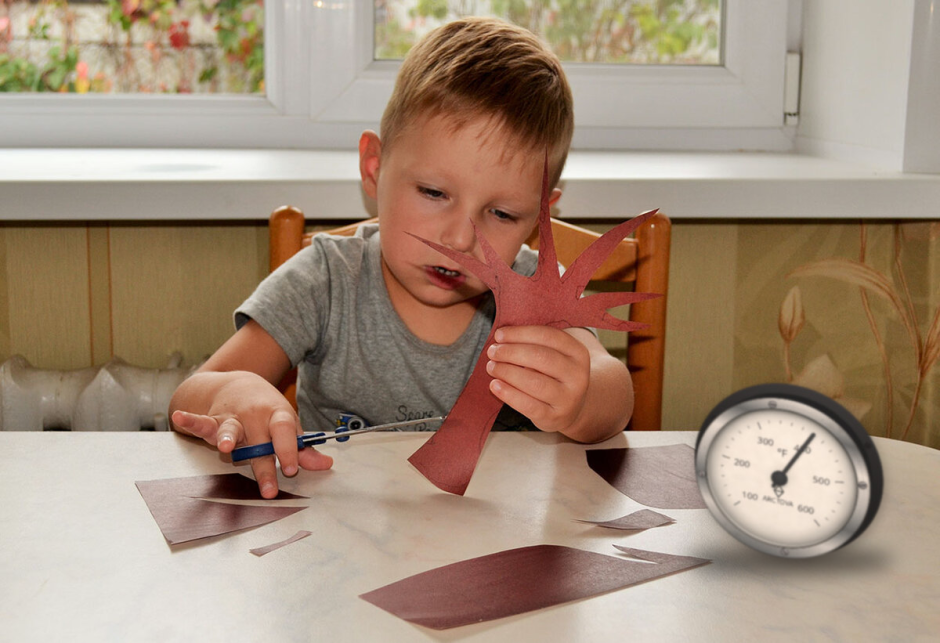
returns 400 °F
